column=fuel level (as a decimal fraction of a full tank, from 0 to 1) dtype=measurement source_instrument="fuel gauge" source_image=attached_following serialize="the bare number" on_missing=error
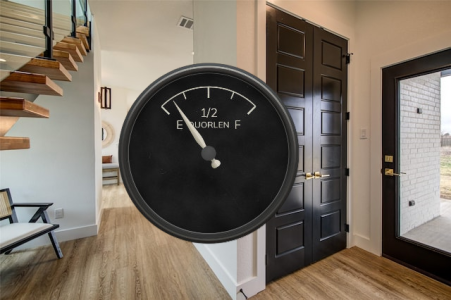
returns 0.125
